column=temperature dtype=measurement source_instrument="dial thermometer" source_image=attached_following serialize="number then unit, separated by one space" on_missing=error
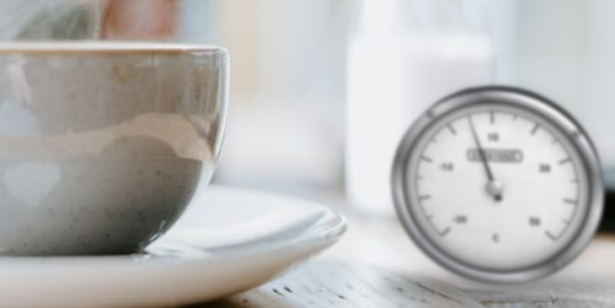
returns 5 °C
